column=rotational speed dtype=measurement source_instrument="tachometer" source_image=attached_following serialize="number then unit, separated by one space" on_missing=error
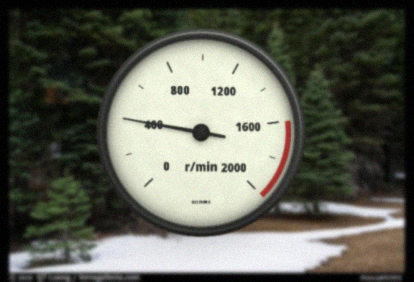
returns 400 rpm
